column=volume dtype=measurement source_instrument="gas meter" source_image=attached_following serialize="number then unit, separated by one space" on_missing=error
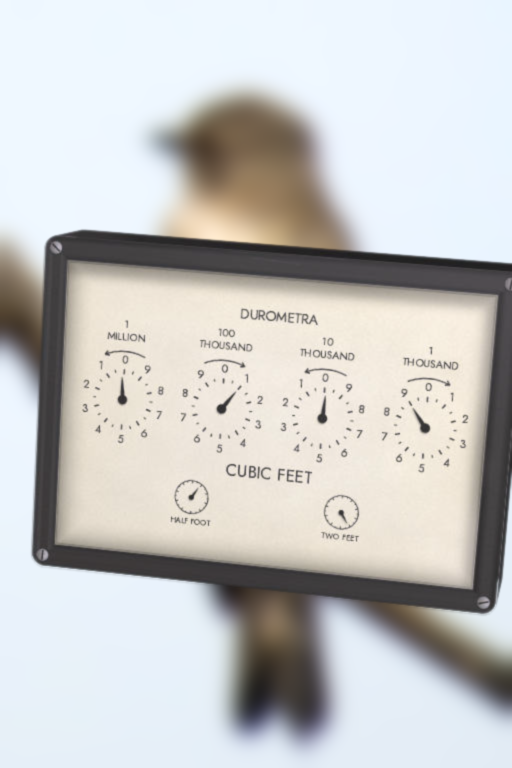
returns 9900 ft³
